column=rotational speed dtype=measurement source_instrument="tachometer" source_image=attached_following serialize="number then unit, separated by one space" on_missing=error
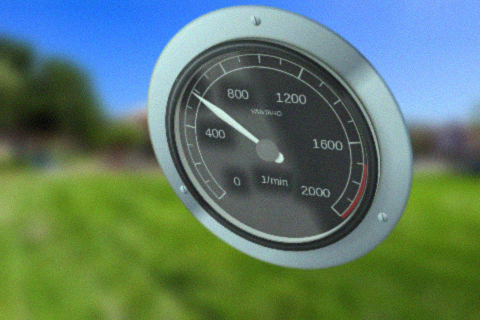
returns 600 rpm
